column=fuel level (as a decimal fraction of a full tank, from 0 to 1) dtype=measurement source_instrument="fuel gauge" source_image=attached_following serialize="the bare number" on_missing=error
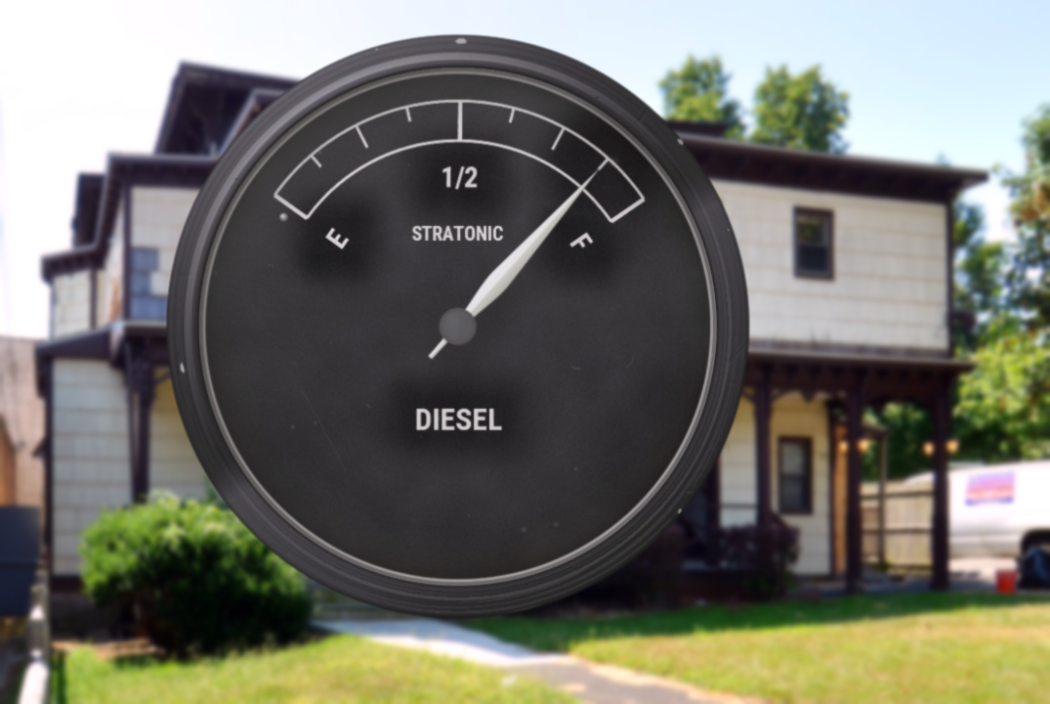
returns 0.875
